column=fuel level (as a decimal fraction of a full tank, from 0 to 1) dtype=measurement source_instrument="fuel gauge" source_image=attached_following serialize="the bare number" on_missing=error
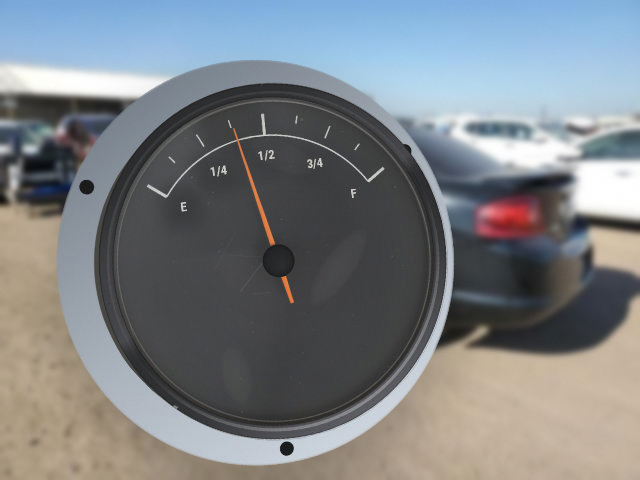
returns 0.375
